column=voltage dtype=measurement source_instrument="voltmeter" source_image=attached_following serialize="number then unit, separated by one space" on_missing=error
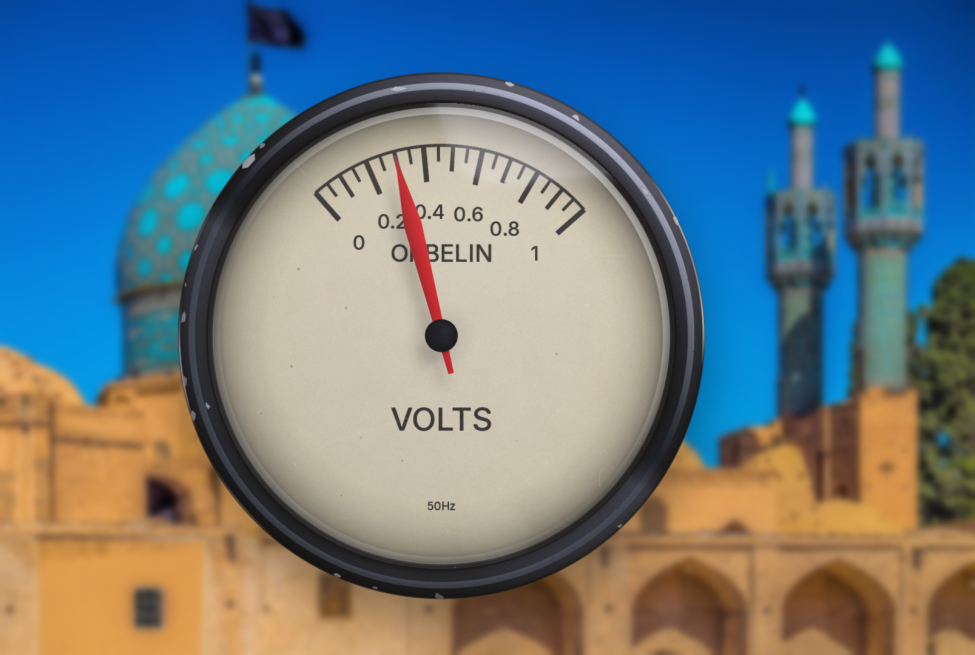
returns 0.3 V
